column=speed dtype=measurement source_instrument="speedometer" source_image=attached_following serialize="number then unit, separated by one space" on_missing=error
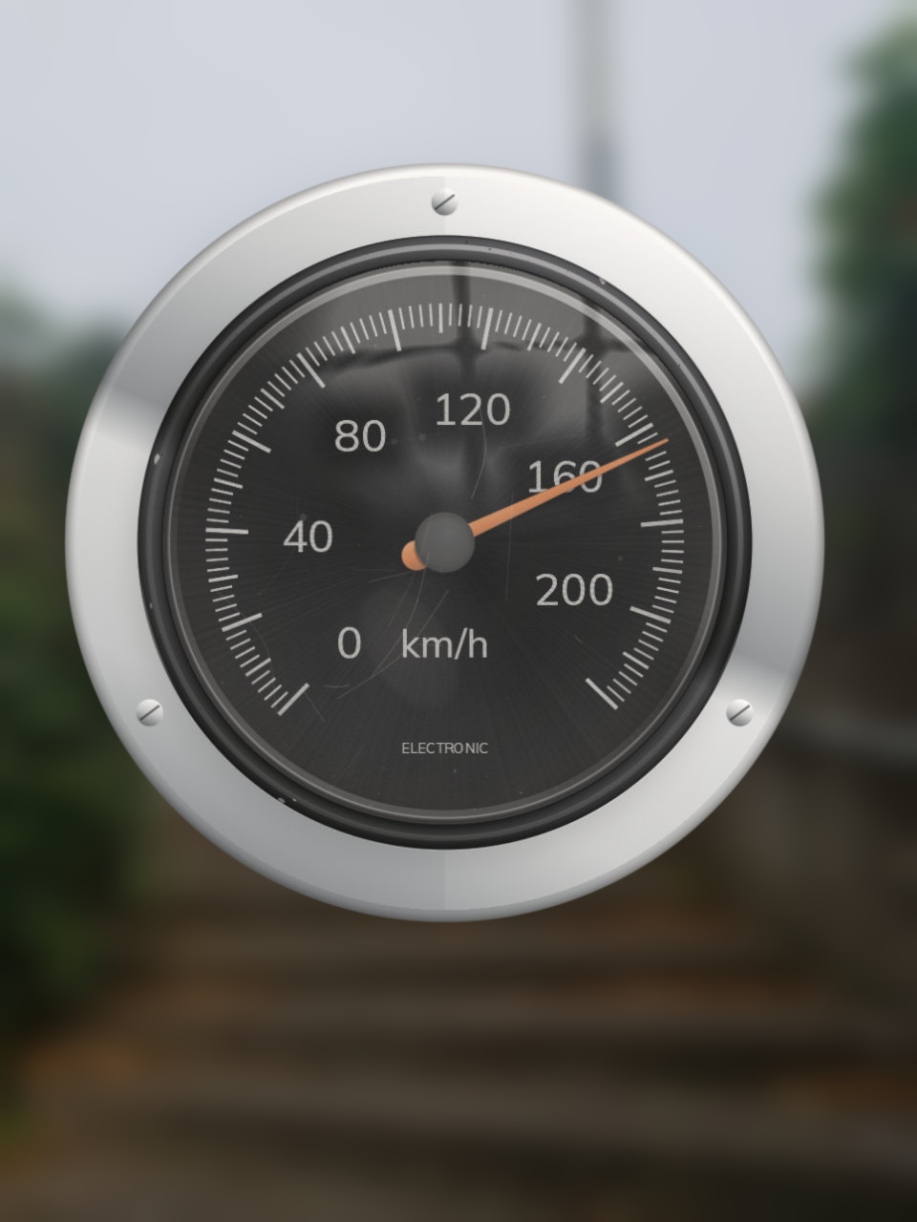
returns 164 km/h
